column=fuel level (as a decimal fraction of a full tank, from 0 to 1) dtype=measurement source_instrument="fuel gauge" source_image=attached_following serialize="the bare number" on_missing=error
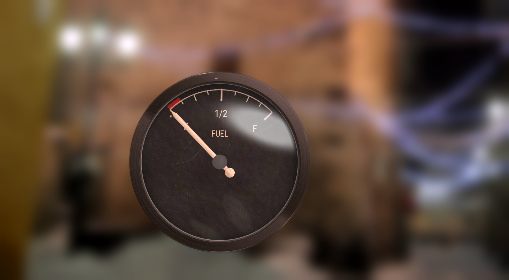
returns 0
